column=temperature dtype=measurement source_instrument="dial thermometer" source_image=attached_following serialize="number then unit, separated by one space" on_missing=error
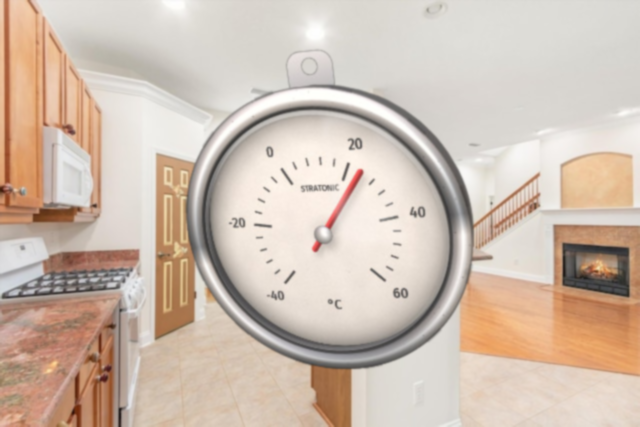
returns 24 °C
